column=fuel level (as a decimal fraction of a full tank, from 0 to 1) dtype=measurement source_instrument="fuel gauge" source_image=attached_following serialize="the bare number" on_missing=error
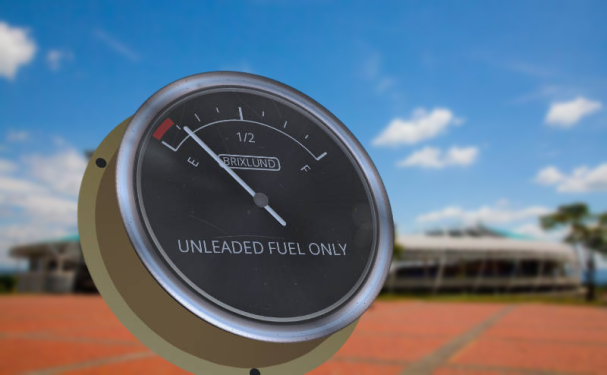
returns 0.125
